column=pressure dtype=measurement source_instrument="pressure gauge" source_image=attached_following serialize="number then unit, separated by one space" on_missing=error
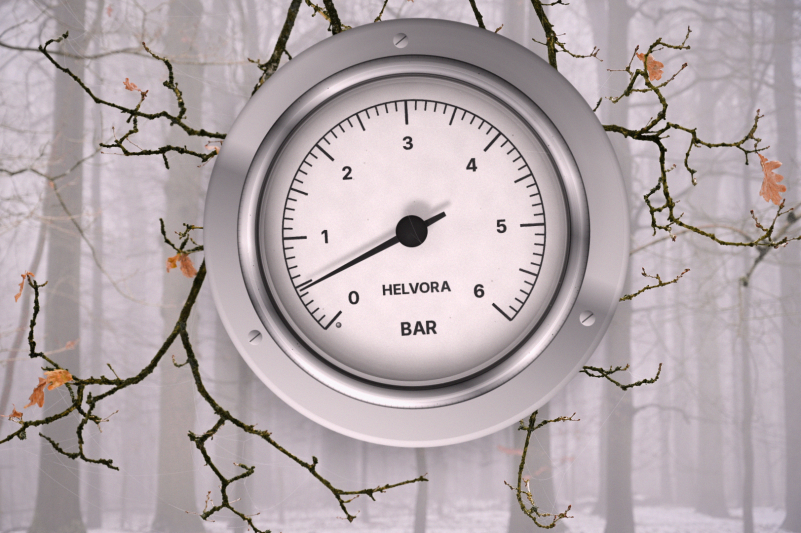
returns 0.45 bar
